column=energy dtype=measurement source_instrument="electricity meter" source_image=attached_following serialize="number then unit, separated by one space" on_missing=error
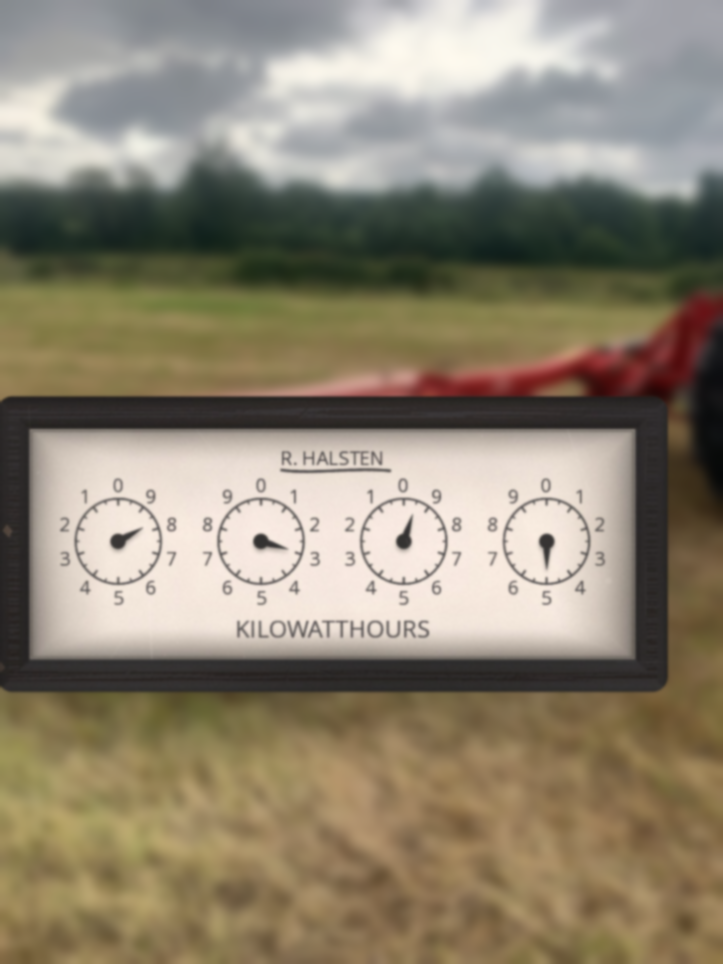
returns 8295 kWh
